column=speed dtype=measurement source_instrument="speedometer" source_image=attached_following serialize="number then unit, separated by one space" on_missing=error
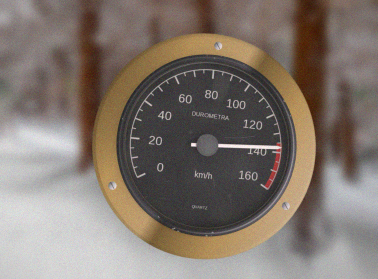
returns 137.5 km/h
